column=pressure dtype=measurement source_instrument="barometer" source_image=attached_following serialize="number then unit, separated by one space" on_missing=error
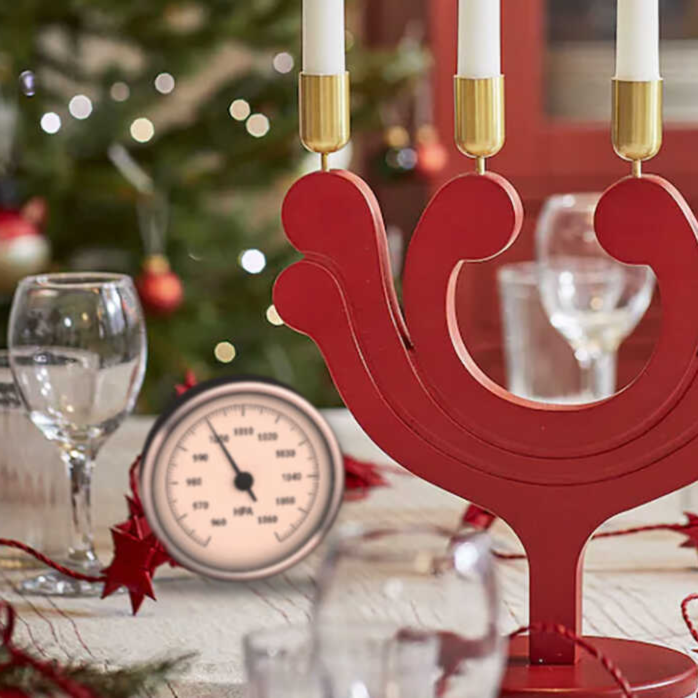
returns 1000 hPa
